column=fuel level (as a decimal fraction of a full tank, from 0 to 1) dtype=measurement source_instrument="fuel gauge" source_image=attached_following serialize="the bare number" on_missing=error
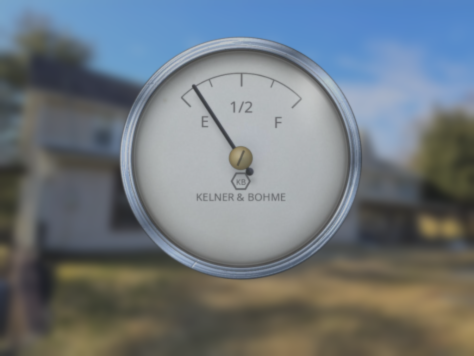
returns 0.125
